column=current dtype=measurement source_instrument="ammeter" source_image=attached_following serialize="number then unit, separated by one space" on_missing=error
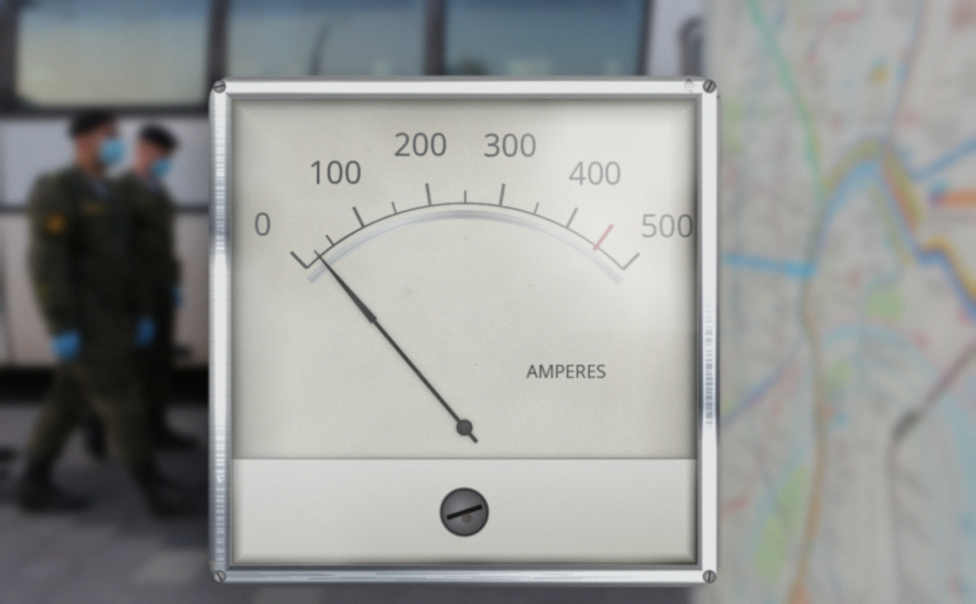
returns 25 A
